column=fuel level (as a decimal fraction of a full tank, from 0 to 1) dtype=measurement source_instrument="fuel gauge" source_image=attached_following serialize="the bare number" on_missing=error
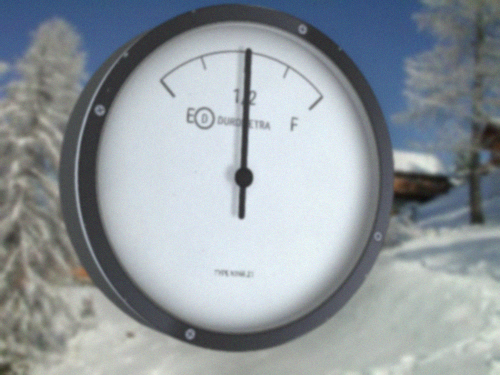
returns 0.5
